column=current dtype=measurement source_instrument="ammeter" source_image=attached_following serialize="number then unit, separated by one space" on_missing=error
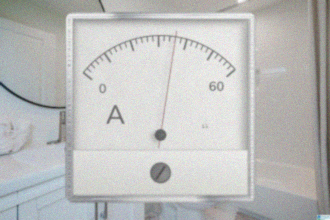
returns 36 A
